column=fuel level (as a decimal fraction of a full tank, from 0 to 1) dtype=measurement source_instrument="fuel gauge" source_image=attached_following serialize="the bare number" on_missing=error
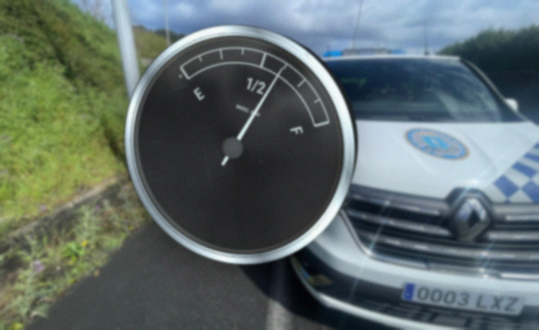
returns 0.625
